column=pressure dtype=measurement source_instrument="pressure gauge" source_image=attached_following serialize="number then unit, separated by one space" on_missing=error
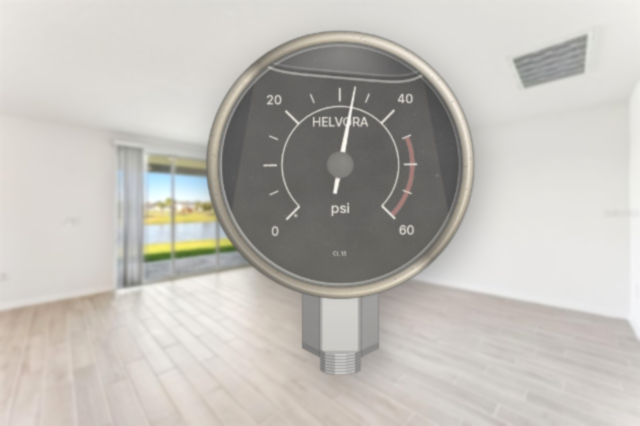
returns 32.5 psi
